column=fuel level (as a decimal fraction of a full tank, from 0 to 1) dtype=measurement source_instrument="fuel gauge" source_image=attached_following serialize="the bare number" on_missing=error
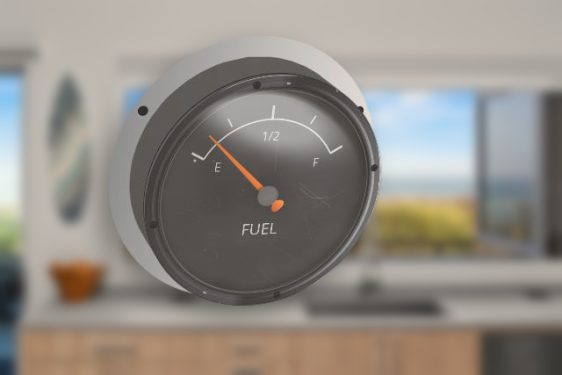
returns 0.125
